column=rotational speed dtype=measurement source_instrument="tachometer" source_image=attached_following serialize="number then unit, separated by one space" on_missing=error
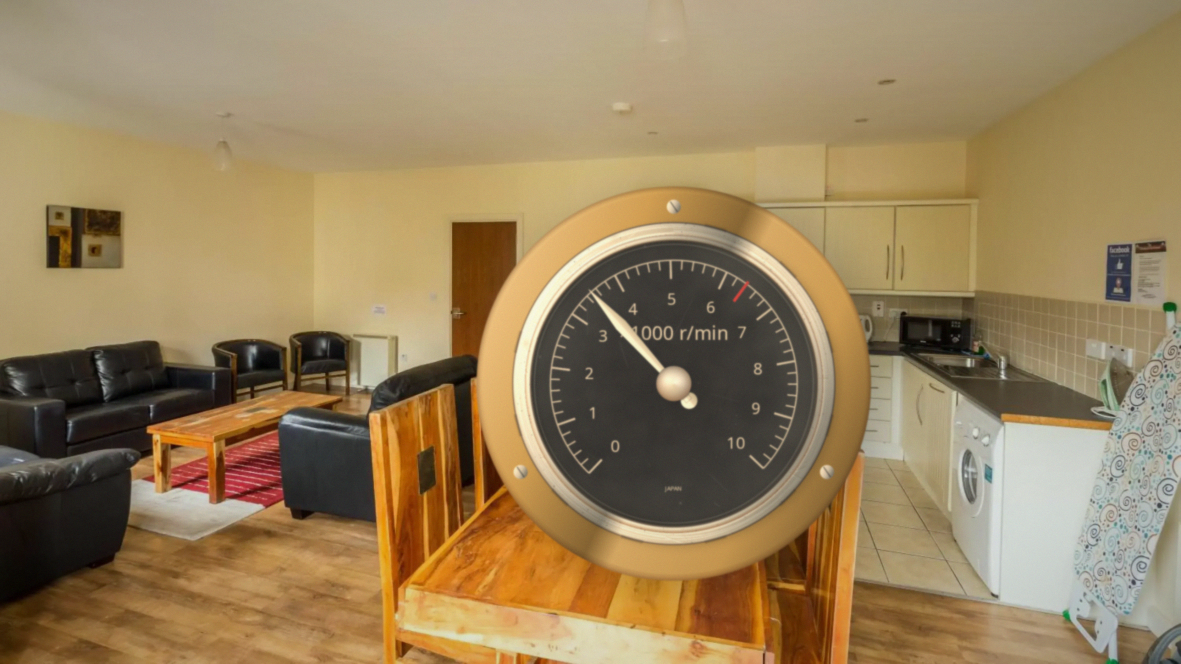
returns 3500 rpm
